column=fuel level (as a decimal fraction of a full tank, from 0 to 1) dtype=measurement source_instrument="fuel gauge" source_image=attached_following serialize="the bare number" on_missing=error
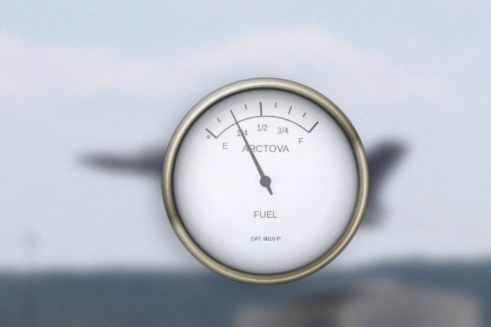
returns 0.25
